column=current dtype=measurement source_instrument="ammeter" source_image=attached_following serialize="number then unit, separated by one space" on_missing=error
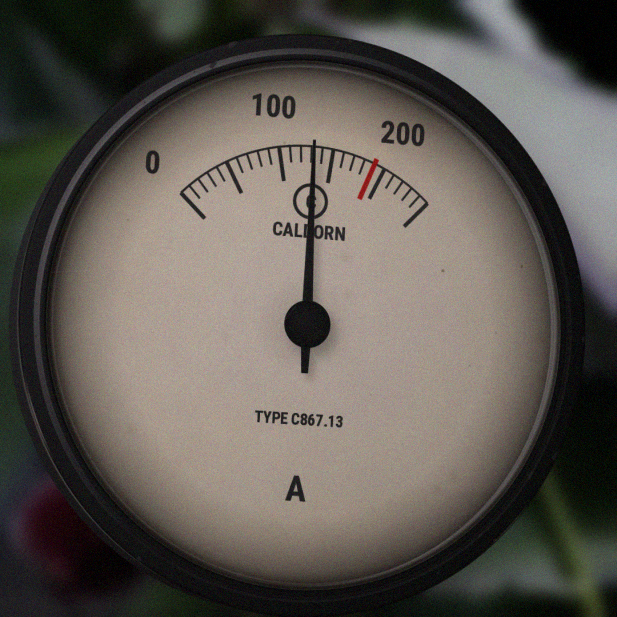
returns 130 A
